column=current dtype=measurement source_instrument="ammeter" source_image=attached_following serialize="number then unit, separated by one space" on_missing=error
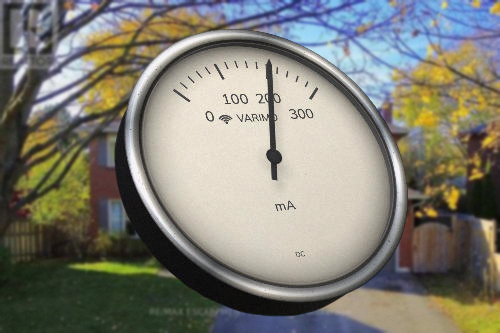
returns 200 mA
